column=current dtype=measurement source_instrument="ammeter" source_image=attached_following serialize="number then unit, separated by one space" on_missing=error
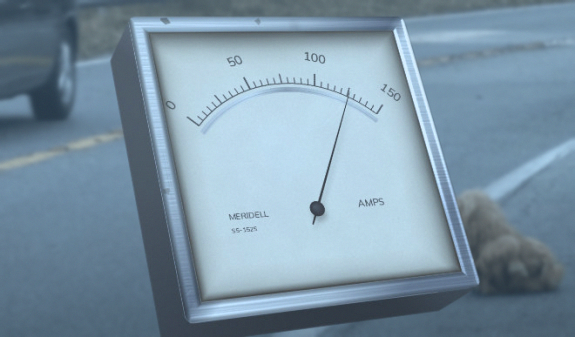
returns 125 A
